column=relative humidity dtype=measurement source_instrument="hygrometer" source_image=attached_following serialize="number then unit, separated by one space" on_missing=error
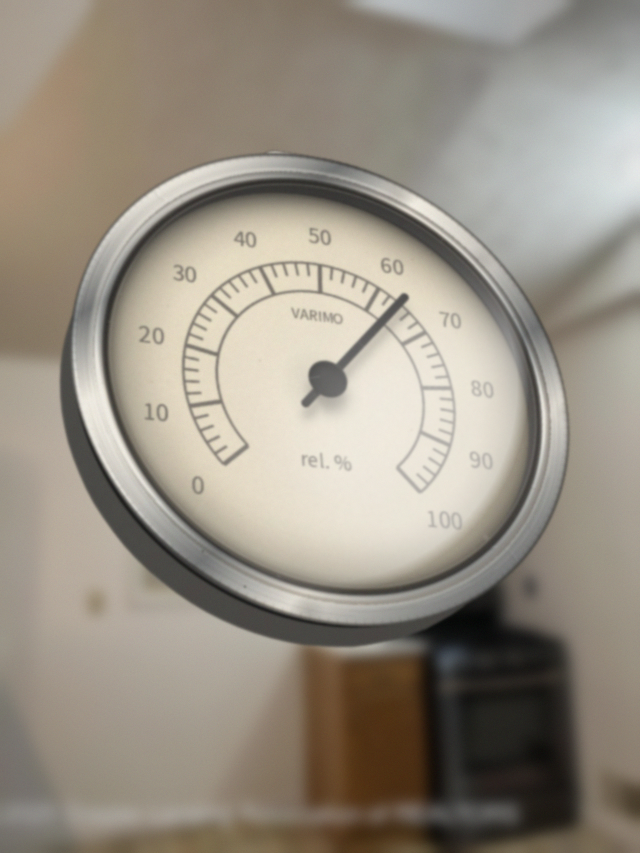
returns 64 %
